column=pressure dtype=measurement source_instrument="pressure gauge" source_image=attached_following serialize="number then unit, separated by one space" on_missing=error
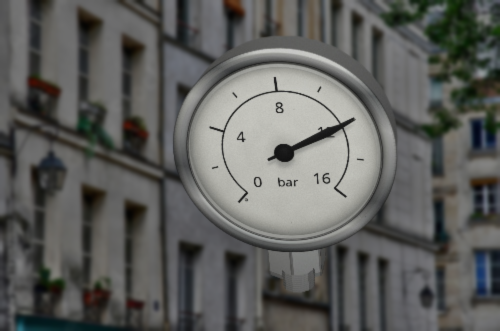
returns 12 bar
